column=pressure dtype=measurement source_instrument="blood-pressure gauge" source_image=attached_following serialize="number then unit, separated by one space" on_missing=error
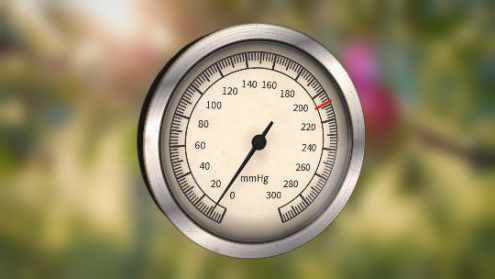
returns 10 mmHg
